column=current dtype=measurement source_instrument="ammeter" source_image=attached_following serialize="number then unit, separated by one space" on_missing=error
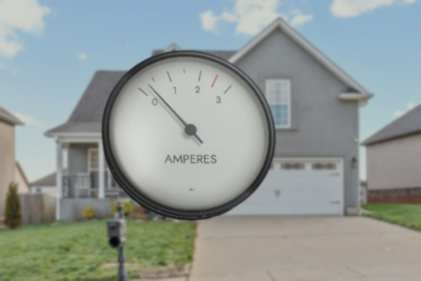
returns 0.25 A
